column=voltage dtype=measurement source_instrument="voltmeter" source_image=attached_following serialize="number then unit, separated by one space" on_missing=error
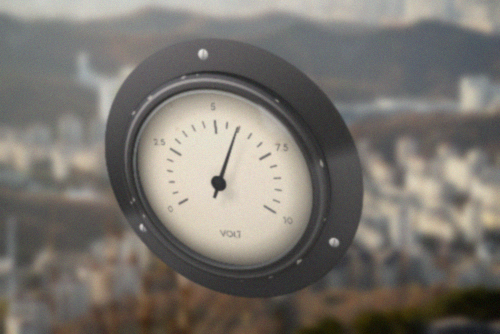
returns 6 V
